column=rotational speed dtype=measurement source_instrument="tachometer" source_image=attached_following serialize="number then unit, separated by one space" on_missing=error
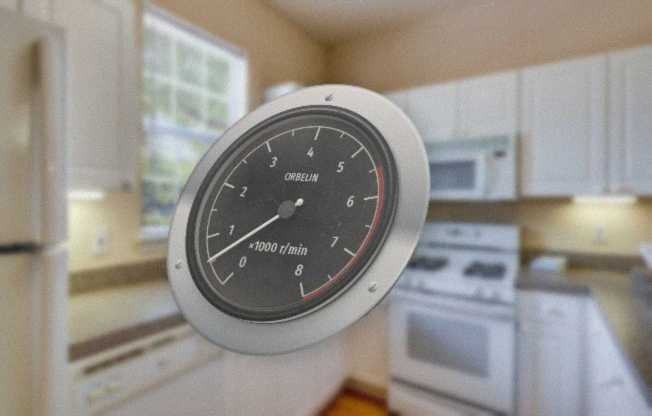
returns 500 rpm
